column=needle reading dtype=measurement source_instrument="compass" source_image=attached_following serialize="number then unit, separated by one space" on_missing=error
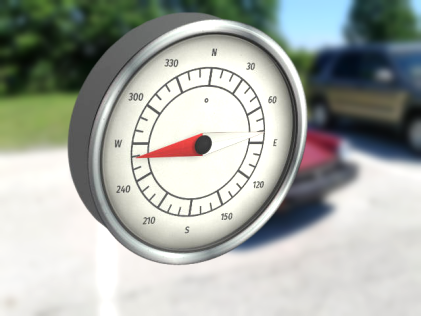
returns 260 °
